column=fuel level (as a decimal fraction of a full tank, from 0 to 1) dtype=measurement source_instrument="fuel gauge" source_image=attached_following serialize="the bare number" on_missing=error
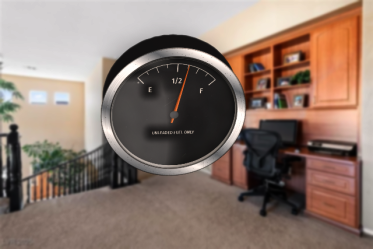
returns 0.625
